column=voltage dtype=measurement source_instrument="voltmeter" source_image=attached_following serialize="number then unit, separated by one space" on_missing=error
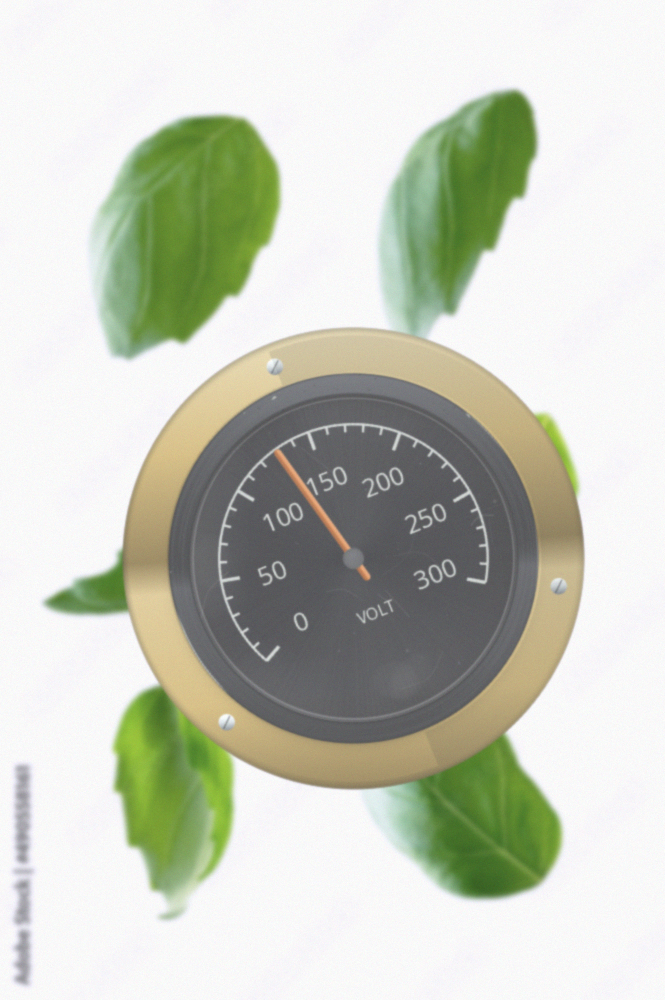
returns 130 V
